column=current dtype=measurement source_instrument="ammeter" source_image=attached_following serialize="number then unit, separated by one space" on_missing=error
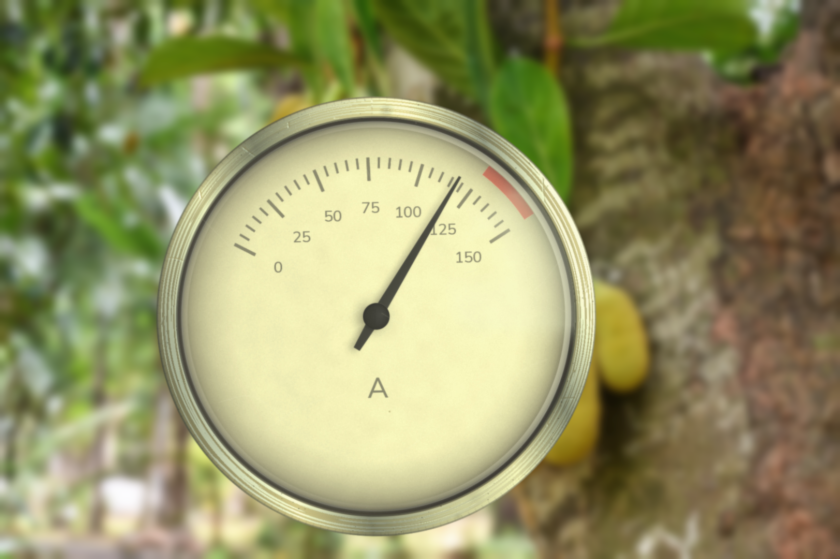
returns 117.5 A
